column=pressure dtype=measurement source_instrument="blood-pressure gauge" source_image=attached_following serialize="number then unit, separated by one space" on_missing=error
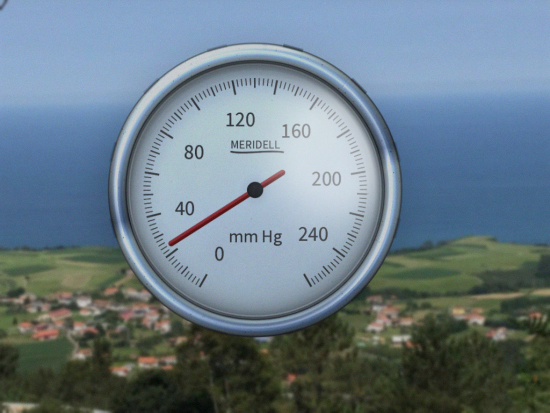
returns 24 mmHg
